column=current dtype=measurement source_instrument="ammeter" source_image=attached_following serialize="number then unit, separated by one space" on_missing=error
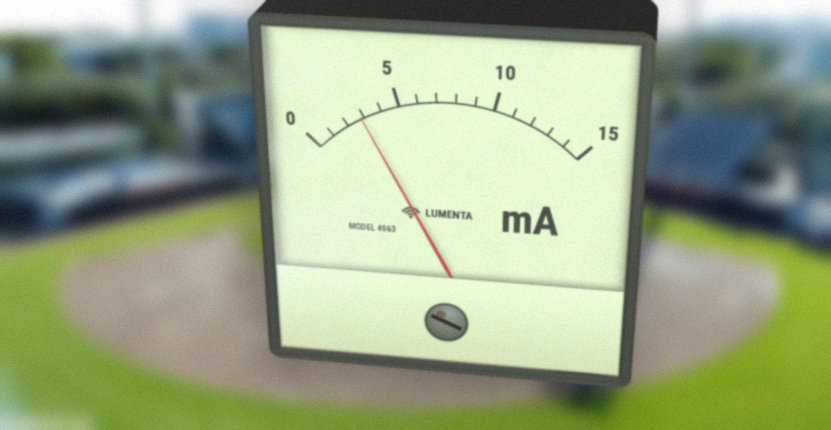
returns 3 mA
